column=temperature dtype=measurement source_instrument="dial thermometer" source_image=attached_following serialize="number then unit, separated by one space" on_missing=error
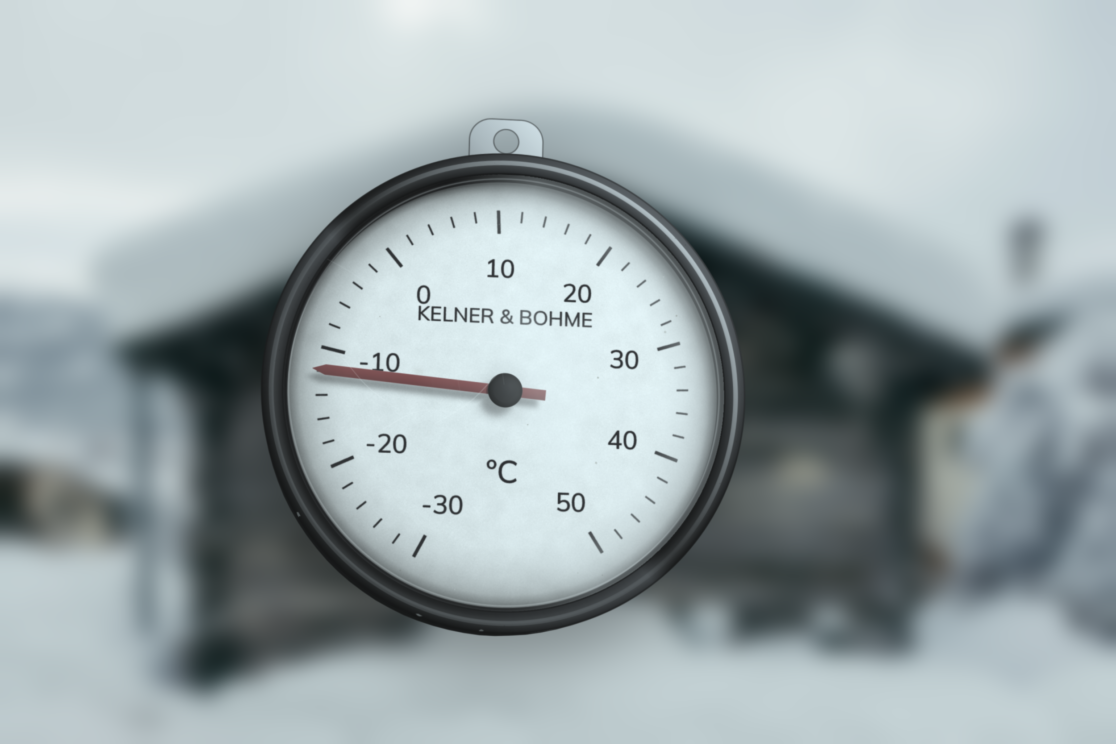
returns -12 °C
